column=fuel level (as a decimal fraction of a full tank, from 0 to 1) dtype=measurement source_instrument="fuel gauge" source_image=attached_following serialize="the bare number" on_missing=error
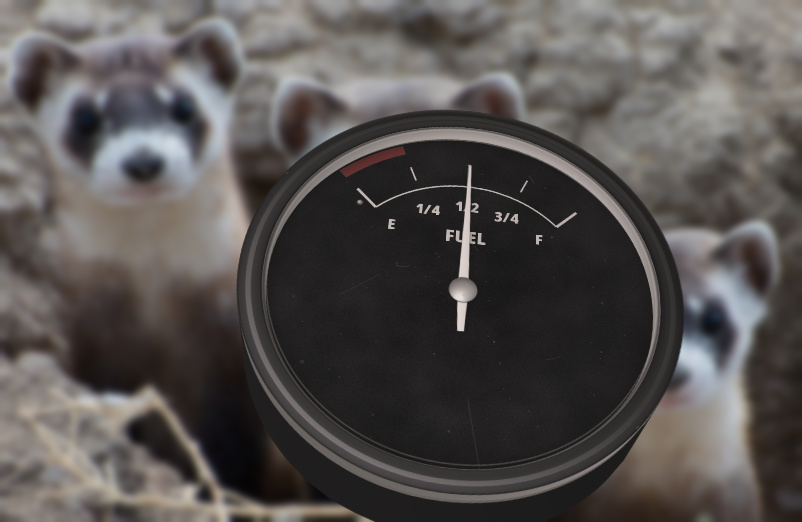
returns 0.5
